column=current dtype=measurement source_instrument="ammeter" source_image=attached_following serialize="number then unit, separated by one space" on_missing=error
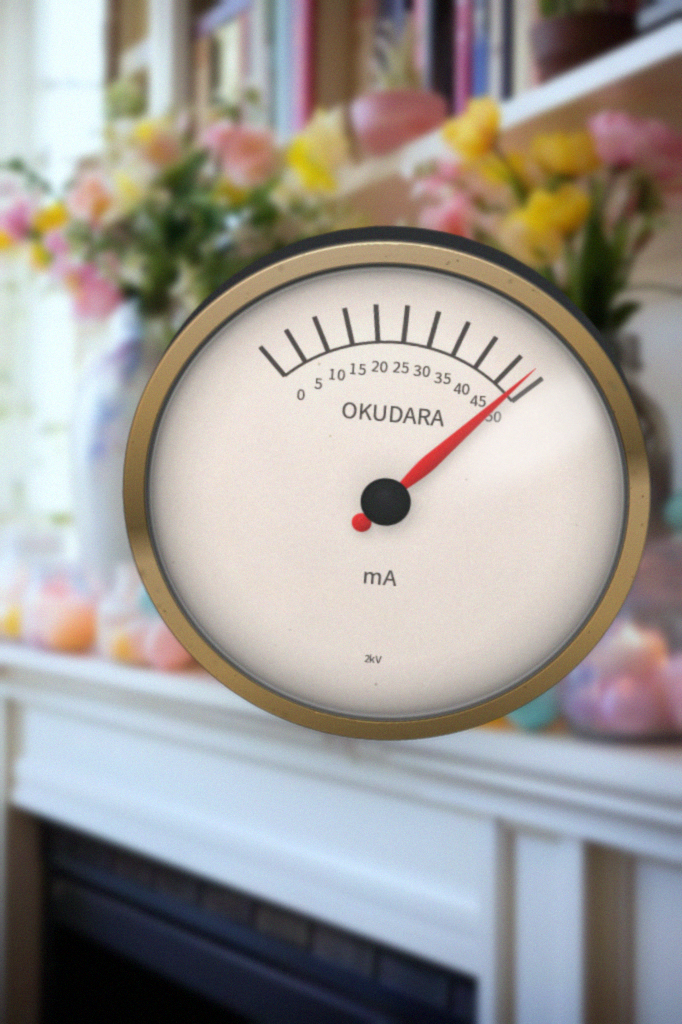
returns 47.5 mA
